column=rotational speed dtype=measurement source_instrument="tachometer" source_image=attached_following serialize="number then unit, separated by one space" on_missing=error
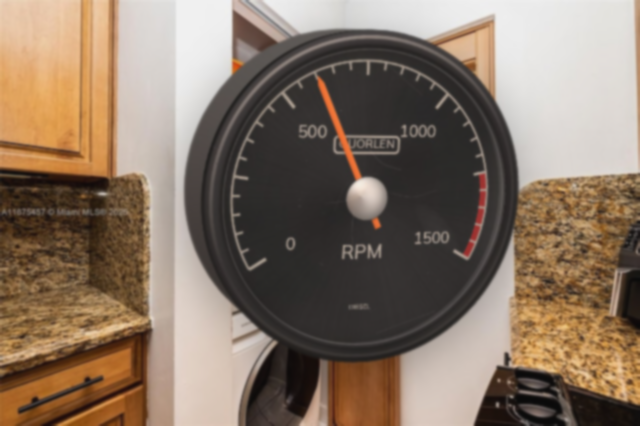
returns 600 rpm
